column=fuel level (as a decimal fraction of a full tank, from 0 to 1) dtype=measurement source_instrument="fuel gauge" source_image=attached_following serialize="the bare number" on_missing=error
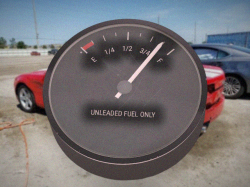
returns 0.875
